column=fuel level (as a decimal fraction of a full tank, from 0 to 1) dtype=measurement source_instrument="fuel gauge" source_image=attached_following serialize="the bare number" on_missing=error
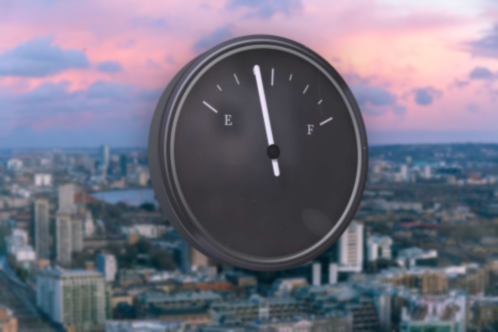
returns 0.375
